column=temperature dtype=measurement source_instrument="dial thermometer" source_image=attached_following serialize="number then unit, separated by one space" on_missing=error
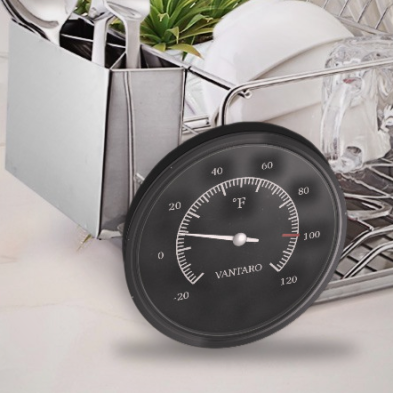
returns 10 °F
